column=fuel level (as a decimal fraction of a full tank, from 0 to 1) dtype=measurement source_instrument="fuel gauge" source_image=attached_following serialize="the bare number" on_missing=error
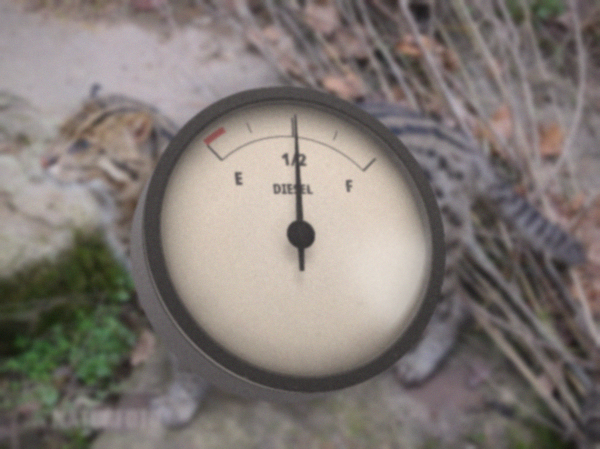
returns 0.5
